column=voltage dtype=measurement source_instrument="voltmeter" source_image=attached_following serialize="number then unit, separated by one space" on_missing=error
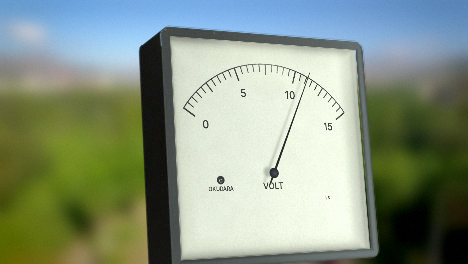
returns 11 V
